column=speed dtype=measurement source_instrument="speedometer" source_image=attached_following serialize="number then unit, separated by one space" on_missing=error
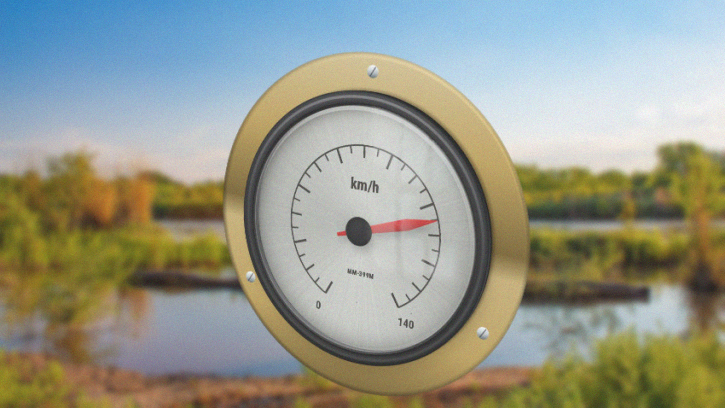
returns 105 km/h
